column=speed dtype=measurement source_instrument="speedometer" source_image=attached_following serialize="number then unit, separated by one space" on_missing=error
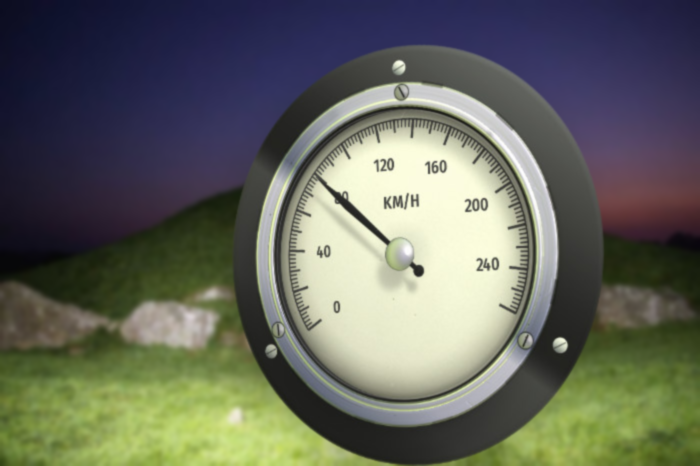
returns 80 km/h
